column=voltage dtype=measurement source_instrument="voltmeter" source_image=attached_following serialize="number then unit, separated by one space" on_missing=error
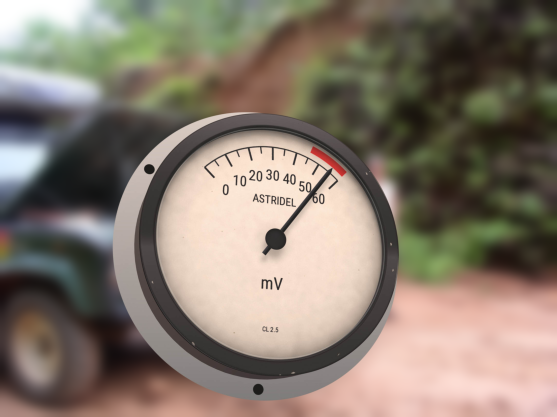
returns 55 mV
